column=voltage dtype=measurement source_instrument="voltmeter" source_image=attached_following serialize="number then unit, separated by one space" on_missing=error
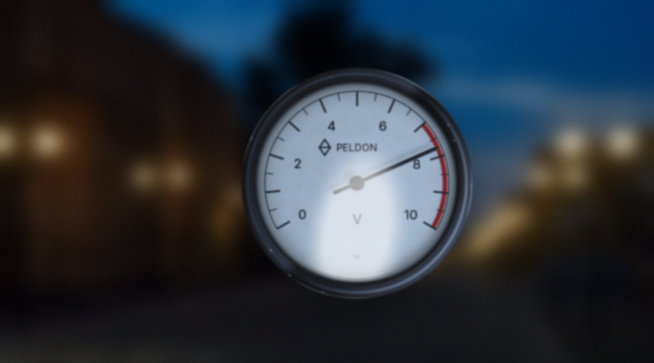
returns 7.75 V
